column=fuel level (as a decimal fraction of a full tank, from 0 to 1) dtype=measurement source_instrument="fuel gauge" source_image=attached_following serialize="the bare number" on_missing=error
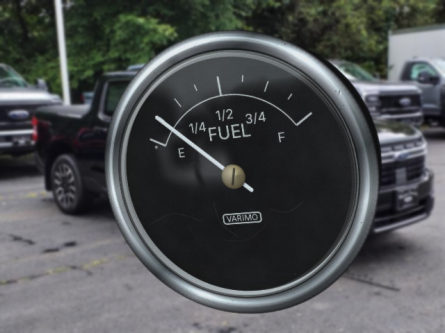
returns 0.125
